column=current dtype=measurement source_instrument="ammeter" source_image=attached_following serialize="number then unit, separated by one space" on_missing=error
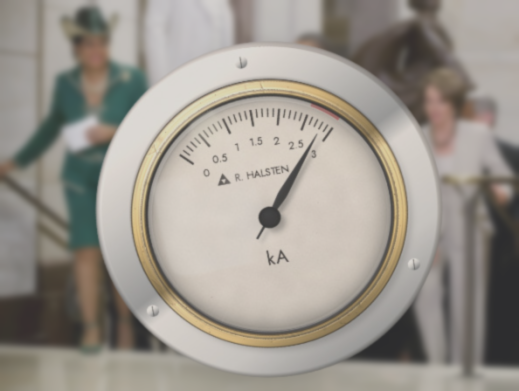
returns 2.8 kA
